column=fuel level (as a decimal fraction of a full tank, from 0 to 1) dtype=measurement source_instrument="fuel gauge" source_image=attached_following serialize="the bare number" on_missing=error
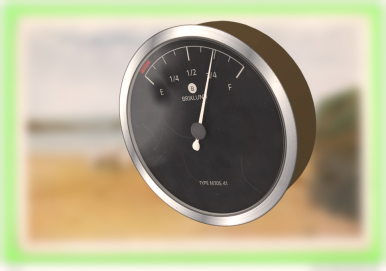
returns 0.75
